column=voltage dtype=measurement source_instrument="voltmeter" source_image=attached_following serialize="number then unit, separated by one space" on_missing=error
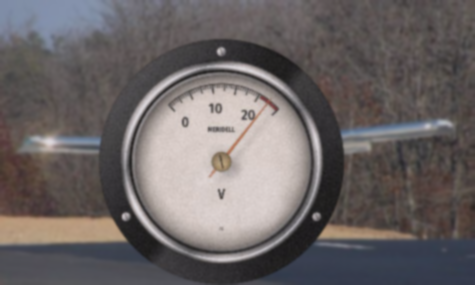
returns 22.5 V
